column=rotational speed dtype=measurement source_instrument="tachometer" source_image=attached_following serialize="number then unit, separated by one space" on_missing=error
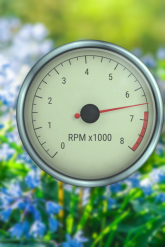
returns 6500 rpm
